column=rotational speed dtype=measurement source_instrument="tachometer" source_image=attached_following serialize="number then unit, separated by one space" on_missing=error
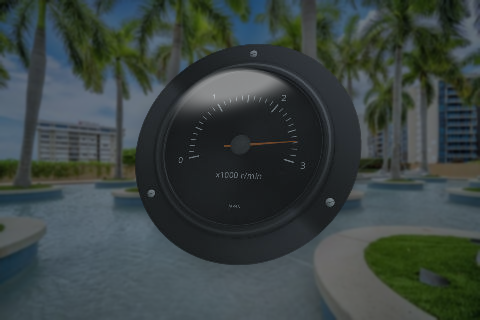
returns 2700 rpm
